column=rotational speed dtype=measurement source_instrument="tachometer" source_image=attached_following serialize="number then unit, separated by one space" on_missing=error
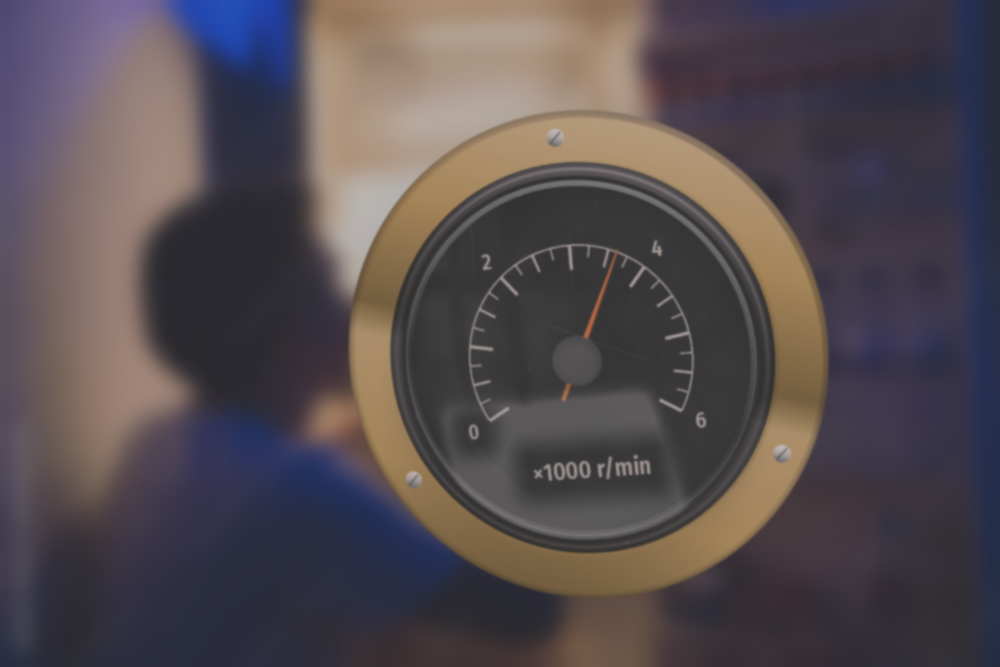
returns 3625 rpm
